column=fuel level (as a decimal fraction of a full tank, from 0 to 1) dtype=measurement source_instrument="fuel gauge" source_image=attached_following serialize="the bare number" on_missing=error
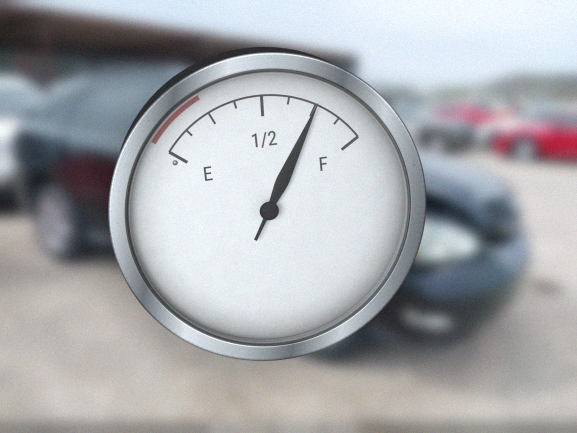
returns 0.75
